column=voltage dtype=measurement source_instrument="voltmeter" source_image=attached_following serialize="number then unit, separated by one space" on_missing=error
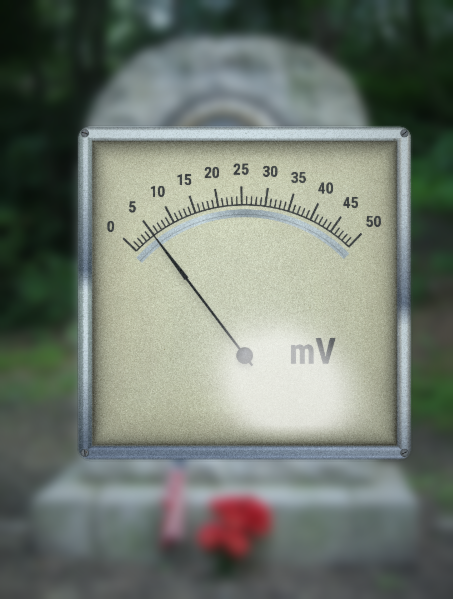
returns 5 mV
